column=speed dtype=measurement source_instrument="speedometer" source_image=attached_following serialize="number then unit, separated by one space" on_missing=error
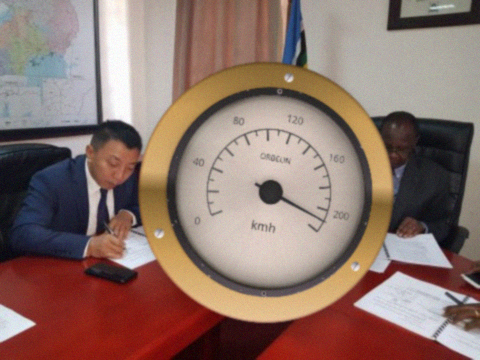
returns 210 km/h
